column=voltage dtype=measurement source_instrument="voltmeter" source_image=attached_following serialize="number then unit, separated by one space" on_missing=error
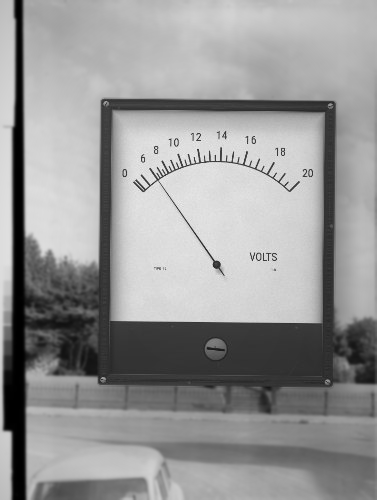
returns 6 V
